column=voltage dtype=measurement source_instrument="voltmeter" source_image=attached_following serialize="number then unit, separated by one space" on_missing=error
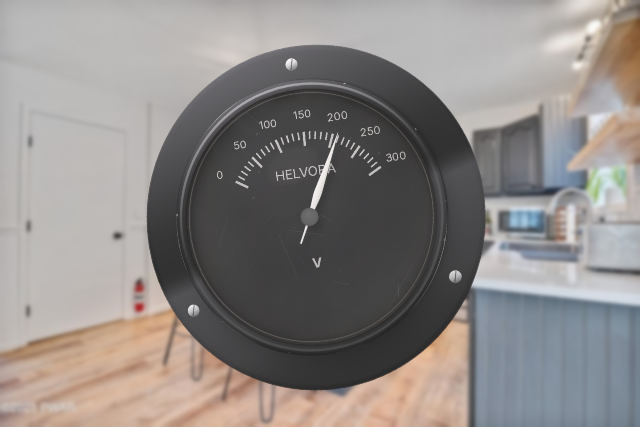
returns 210 V
